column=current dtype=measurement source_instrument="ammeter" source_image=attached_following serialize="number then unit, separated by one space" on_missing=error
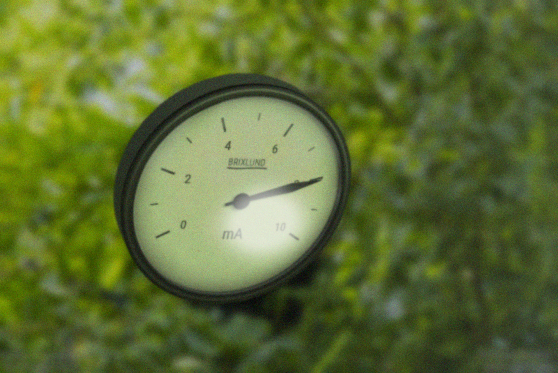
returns 8 mA
